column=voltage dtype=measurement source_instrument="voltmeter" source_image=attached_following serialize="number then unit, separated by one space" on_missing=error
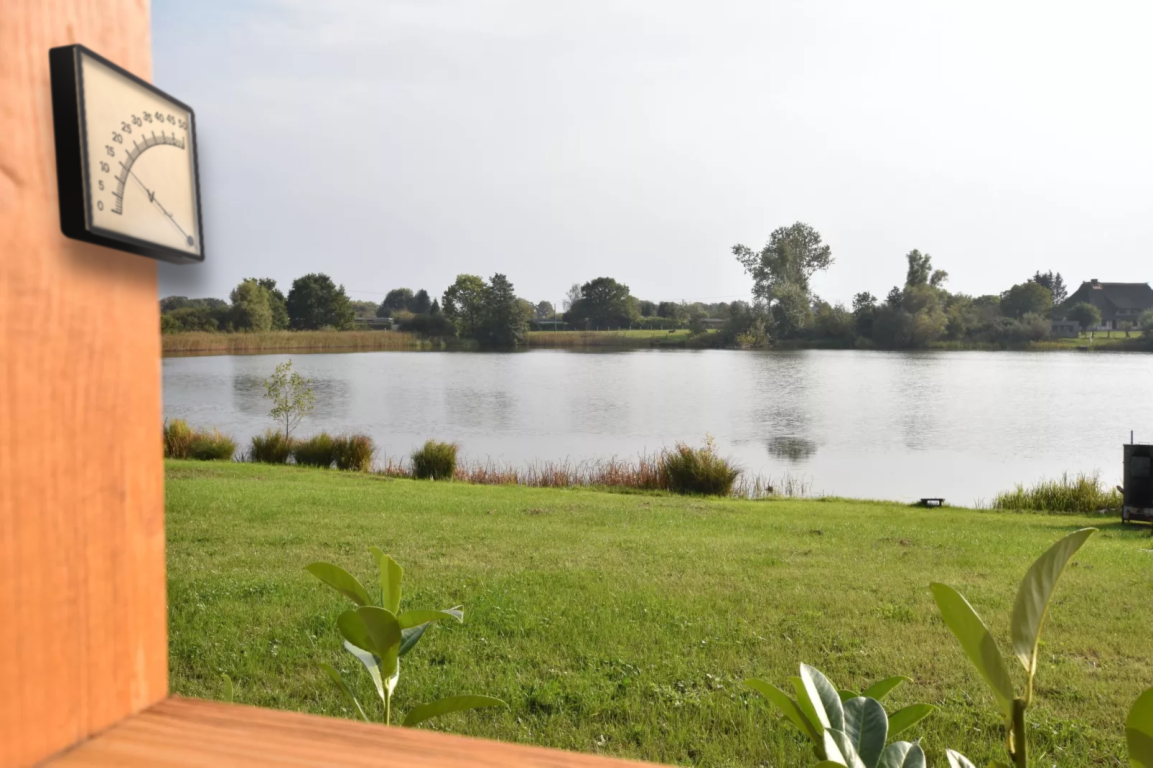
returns 15 V
